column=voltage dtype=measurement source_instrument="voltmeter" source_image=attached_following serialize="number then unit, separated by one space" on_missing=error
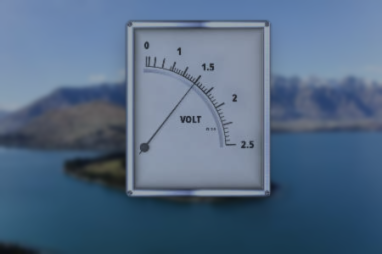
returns 1.5 V
